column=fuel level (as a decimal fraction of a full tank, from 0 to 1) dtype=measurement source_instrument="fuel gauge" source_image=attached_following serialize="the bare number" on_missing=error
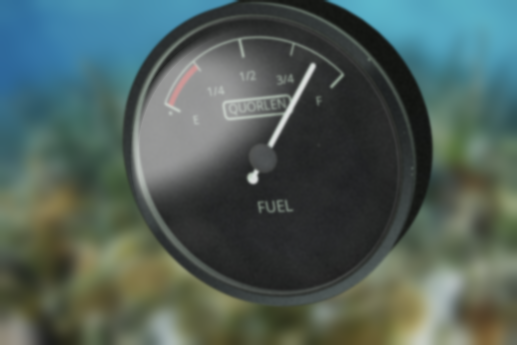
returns 0.875
